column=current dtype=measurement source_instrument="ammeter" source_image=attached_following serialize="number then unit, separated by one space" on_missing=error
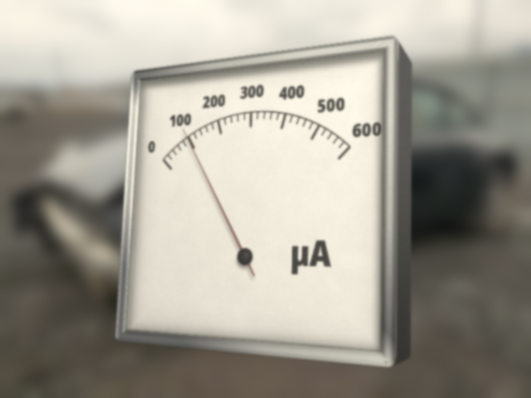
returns 100 µA
